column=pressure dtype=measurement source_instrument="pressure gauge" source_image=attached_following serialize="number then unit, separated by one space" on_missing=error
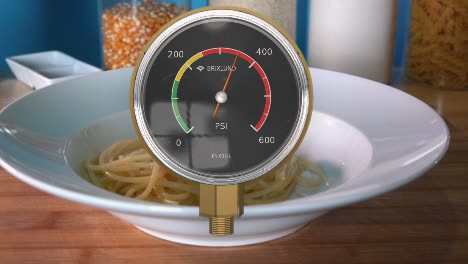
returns 350 psi
